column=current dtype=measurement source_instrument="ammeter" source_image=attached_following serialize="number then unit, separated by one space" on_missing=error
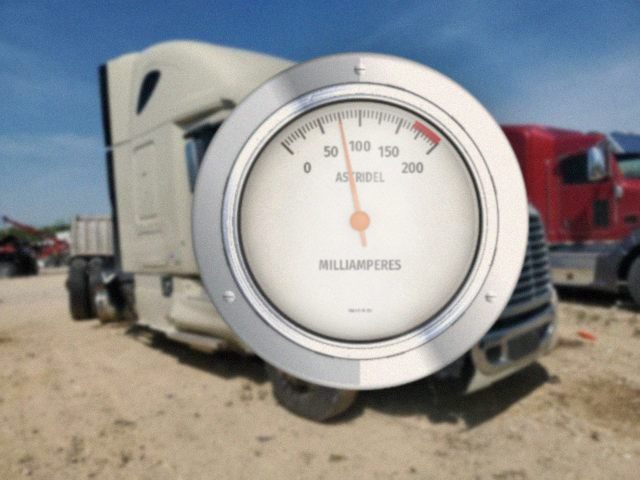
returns 75 mA
